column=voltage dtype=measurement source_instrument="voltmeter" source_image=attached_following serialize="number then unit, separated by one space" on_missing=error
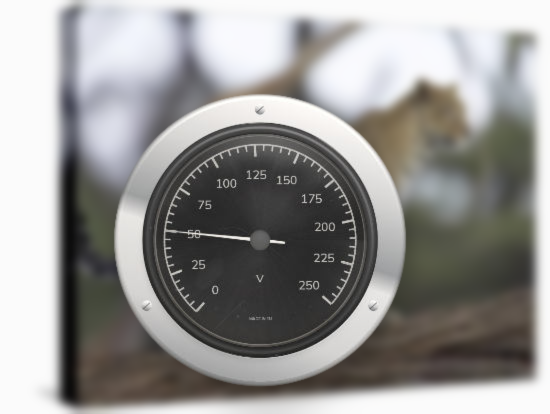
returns 50 V
